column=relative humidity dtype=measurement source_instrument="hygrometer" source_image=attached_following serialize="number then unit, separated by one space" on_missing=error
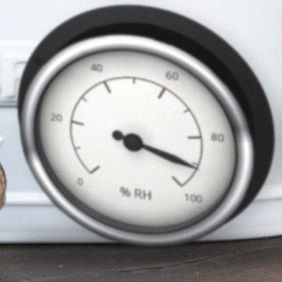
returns 90 %
